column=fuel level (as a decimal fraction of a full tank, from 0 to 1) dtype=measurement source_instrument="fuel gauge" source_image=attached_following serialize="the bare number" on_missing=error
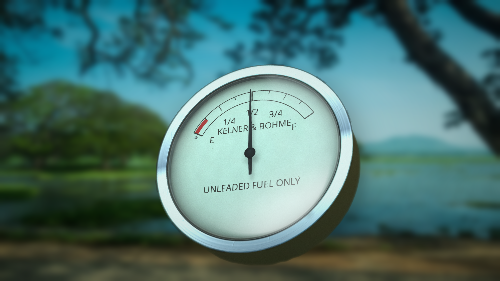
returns 0.5
